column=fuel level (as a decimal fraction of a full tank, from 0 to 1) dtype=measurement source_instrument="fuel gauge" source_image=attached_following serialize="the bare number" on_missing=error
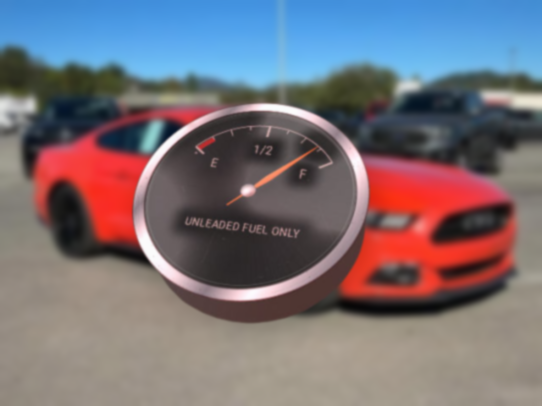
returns 0.875
